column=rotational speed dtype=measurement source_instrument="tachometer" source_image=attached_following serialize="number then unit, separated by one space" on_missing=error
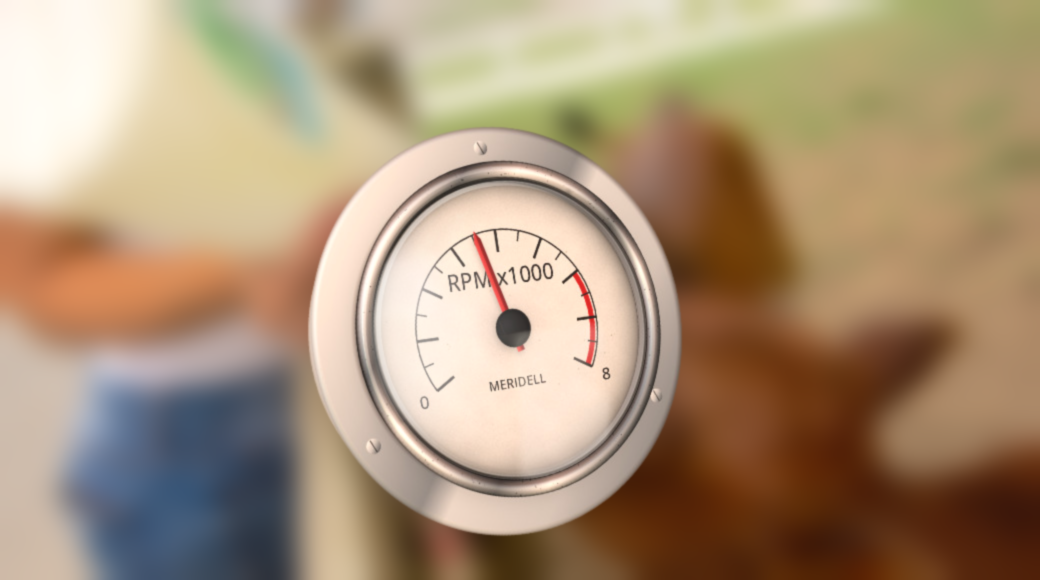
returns 3500 rpm
